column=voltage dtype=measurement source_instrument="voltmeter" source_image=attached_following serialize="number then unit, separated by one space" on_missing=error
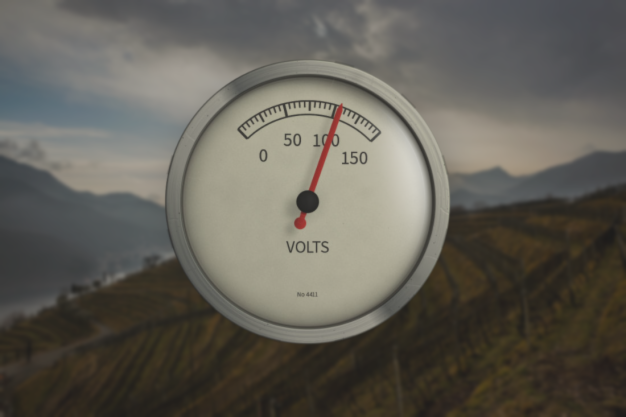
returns 105 V
